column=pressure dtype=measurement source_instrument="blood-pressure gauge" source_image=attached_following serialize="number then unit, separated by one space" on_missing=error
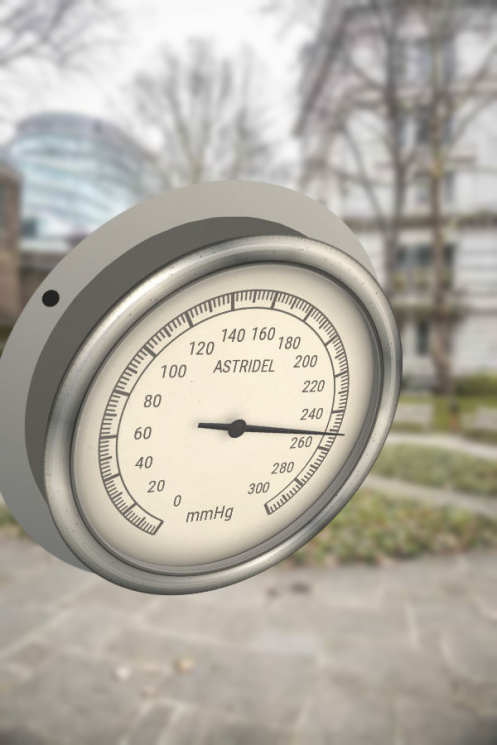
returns 250 mmHg
